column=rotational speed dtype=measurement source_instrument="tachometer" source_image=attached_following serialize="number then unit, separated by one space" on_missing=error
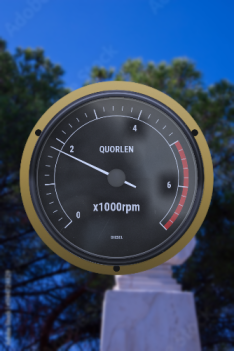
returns 1800 rpm
